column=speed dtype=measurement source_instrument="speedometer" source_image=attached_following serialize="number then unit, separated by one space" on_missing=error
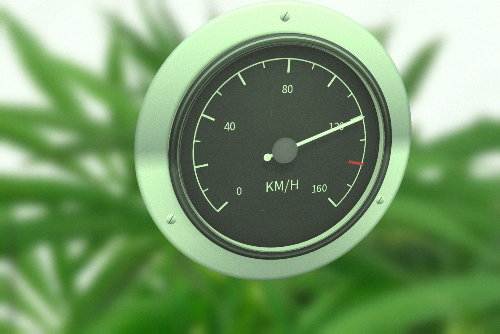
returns 120 km/h
